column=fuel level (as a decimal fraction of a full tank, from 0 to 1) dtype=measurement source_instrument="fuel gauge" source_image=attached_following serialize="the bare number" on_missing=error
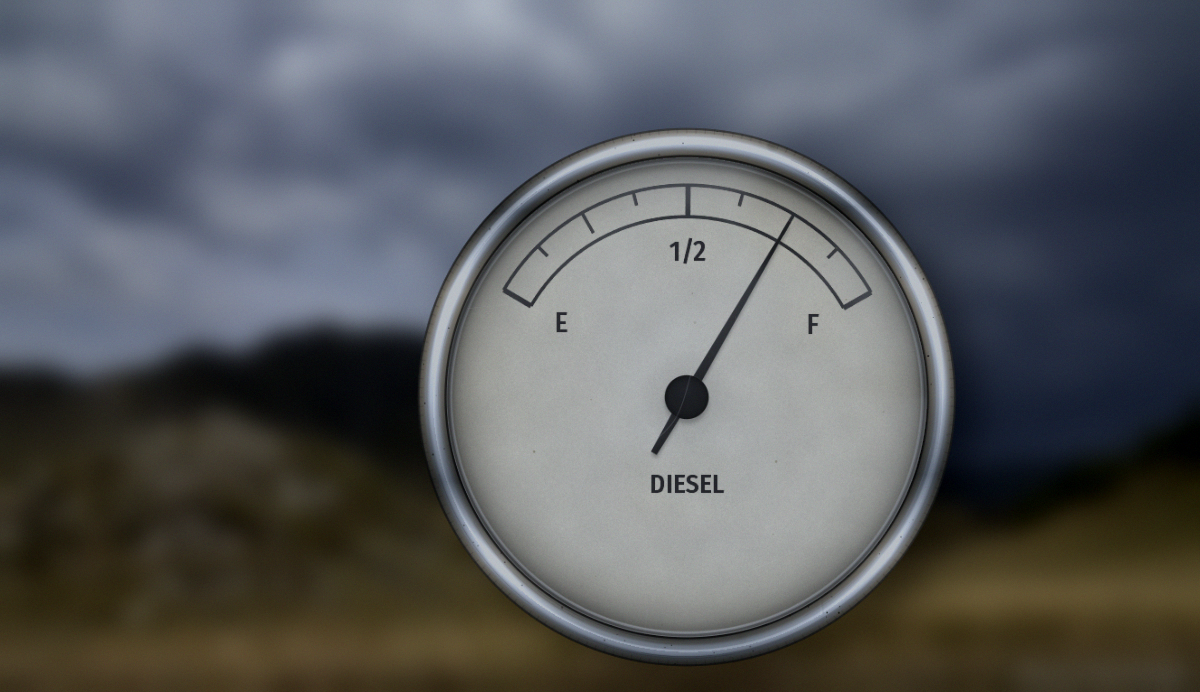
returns 0.75
